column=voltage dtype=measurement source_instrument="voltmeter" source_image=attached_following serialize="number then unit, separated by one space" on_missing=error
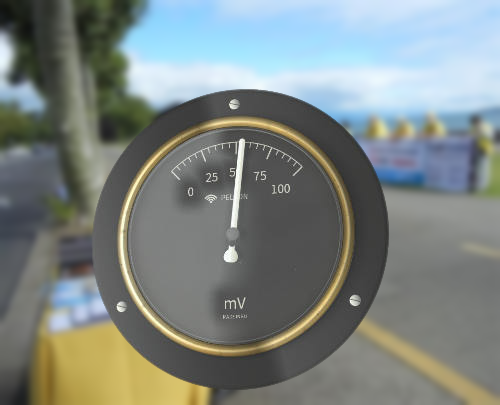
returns 55 mV
